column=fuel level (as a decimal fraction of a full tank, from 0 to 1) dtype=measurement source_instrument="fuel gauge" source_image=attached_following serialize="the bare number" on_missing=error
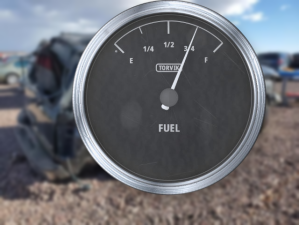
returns 0.75
